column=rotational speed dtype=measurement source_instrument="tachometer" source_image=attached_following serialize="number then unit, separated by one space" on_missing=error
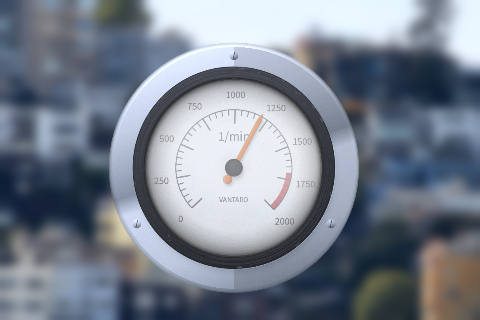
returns 1200 rpm
